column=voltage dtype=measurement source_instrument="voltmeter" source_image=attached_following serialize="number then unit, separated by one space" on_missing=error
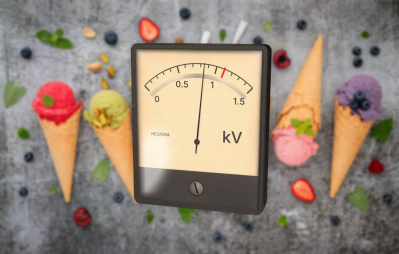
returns 0.85 kV
